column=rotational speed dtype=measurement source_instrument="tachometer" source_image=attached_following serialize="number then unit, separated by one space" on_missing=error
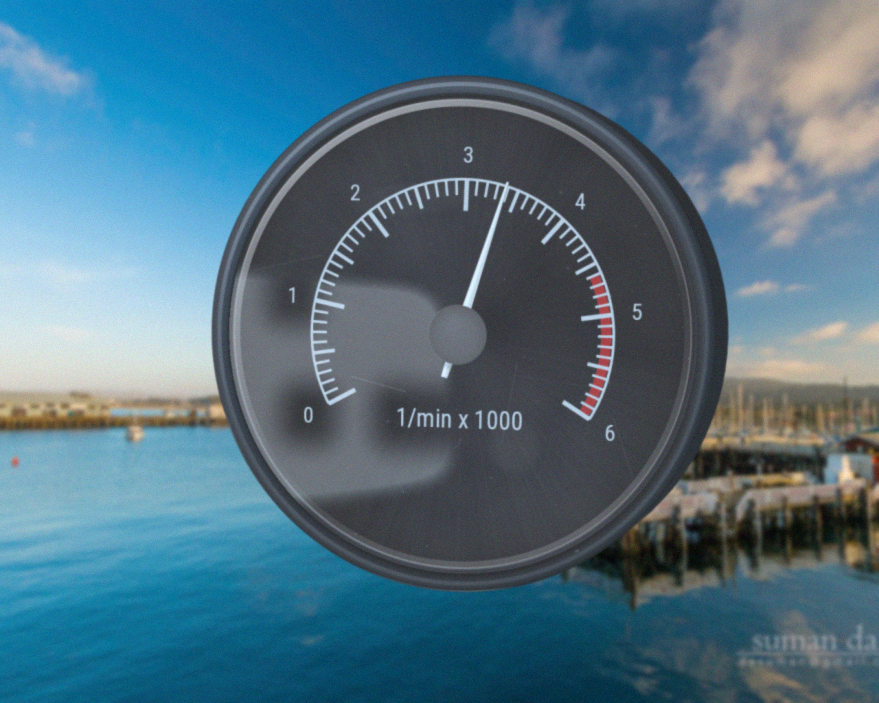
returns 3400 rpm
